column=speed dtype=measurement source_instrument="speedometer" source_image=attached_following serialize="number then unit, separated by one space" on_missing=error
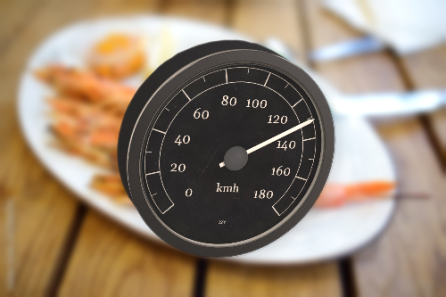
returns 130 km/h
